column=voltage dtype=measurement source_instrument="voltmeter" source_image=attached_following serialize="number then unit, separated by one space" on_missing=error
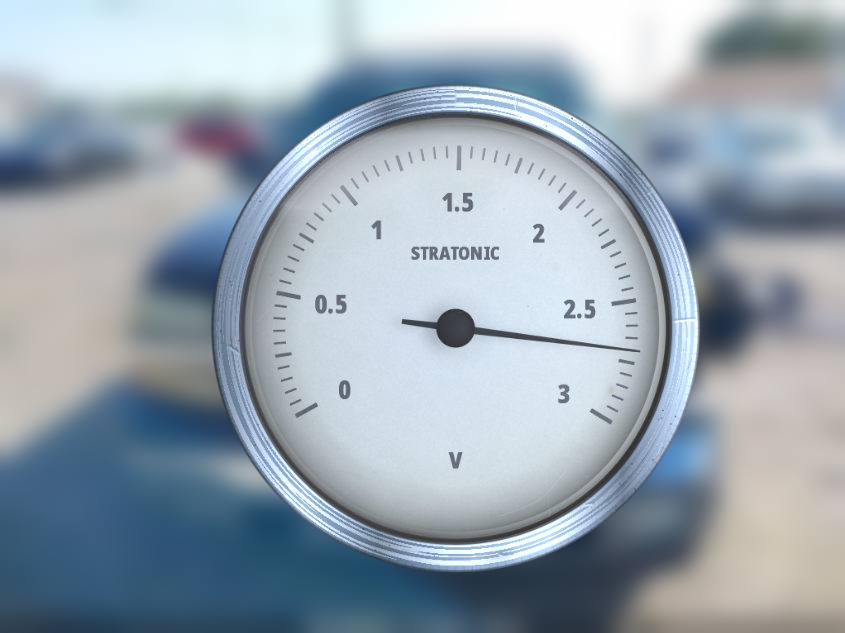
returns 2.7 V
